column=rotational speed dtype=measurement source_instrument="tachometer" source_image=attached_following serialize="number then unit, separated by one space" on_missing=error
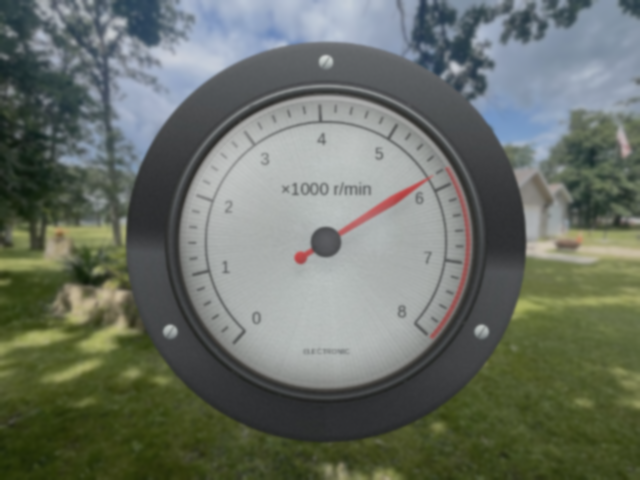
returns 5800 rpm
